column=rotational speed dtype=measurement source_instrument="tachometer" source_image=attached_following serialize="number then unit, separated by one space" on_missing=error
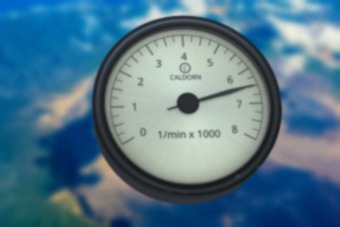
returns 6500 rpm
